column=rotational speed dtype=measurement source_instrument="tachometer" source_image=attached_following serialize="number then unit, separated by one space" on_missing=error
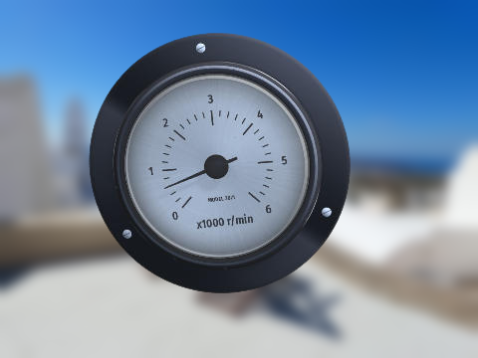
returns 600 rpm
